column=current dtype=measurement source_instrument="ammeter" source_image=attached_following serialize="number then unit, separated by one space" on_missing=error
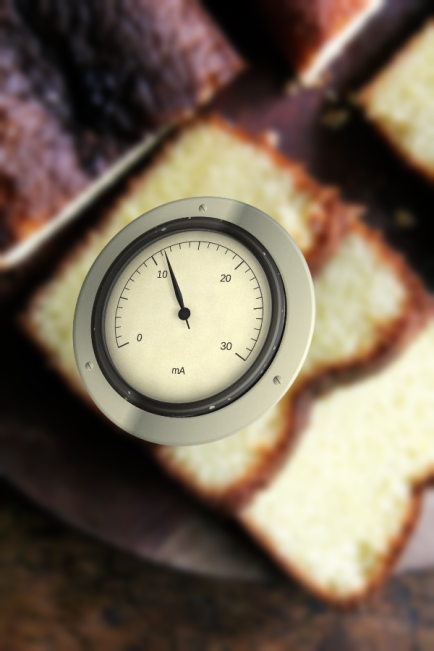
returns 11.5 mA
